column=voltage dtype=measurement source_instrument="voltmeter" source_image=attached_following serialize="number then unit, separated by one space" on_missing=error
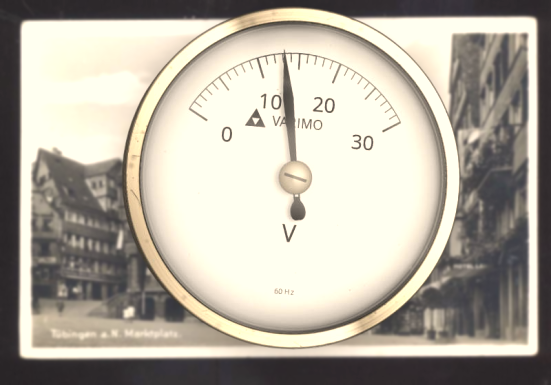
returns 13 V
